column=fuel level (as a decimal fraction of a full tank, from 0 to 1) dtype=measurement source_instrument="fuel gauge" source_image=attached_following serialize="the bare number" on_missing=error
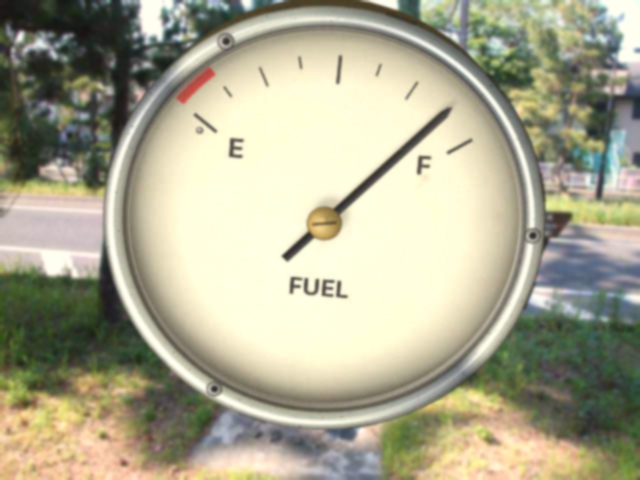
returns 0.875
